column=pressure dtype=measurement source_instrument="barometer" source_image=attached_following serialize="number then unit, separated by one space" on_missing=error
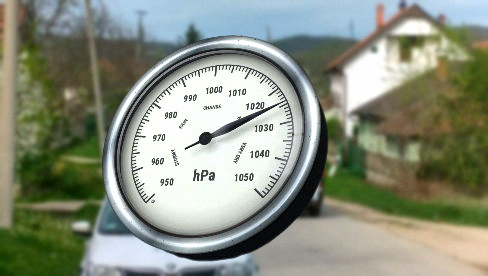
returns 1025 hPa
